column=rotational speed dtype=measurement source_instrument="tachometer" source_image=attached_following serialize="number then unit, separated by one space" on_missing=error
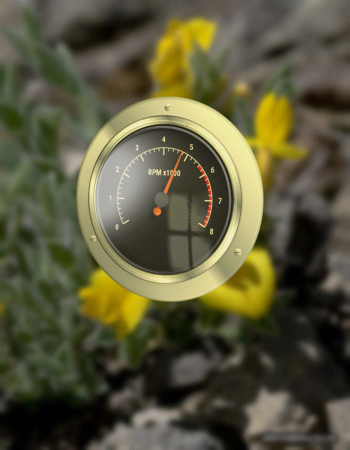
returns 4800 rpm
